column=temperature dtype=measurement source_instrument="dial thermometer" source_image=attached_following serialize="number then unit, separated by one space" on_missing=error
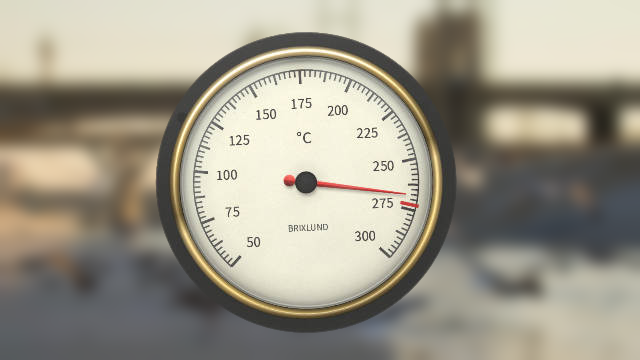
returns 267.5 °C
